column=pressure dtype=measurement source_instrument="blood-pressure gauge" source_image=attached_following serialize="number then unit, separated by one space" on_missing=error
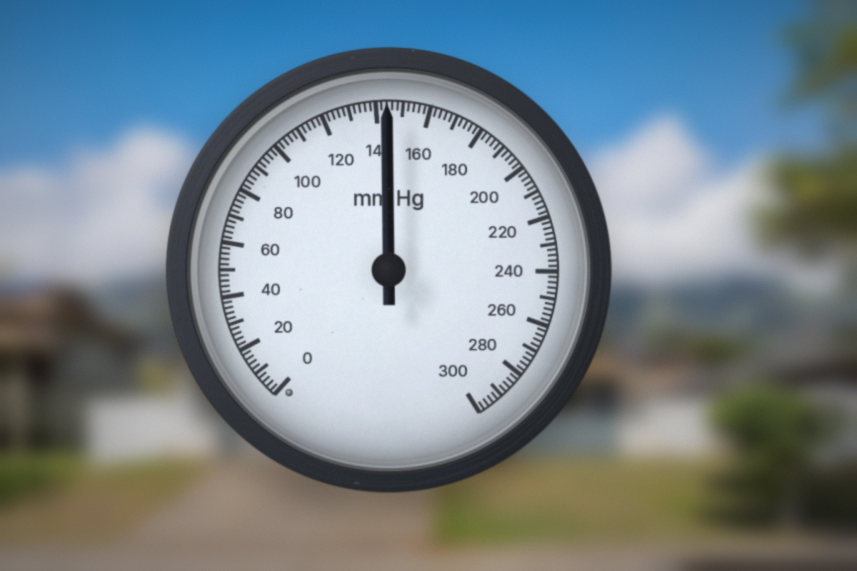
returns 144 mmHg
